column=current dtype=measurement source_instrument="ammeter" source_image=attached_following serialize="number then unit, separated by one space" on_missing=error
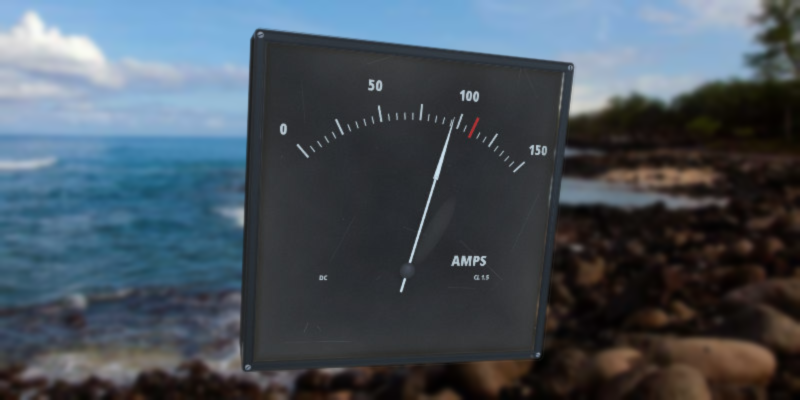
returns 95 A
